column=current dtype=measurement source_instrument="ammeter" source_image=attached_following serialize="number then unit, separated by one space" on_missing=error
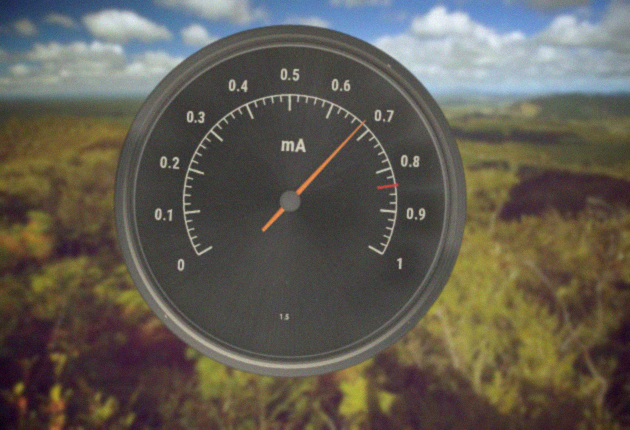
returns 0.68 mA
